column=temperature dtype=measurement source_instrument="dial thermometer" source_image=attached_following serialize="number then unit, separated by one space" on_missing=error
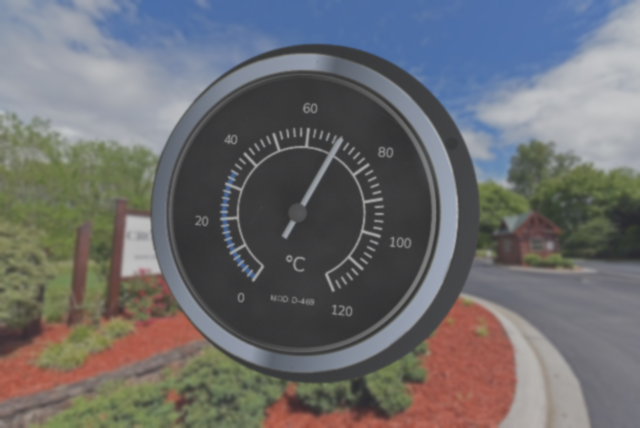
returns 70 °C
